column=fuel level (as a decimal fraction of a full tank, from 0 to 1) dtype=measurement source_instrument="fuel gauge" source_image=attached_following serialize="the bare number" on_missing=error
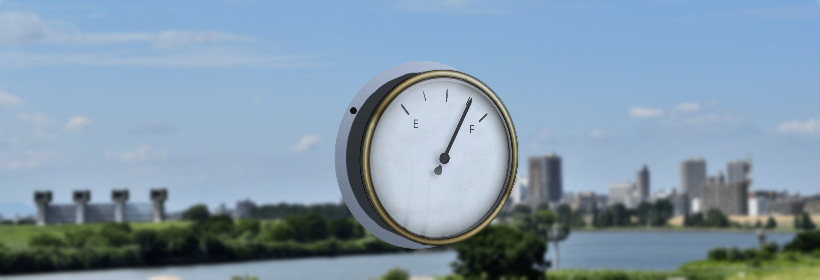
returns 0.75
